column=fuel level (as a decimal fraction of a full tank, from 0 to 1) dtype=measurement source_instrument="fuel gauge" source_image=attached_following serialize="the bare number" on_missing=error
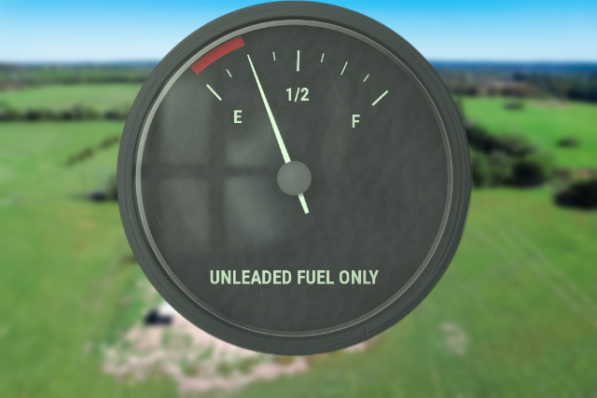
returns 0.25
